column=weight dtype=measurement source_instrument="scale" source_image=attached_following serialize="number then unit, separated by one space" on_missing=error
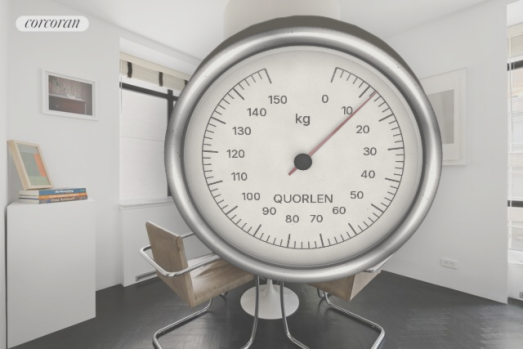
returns 12 kg
